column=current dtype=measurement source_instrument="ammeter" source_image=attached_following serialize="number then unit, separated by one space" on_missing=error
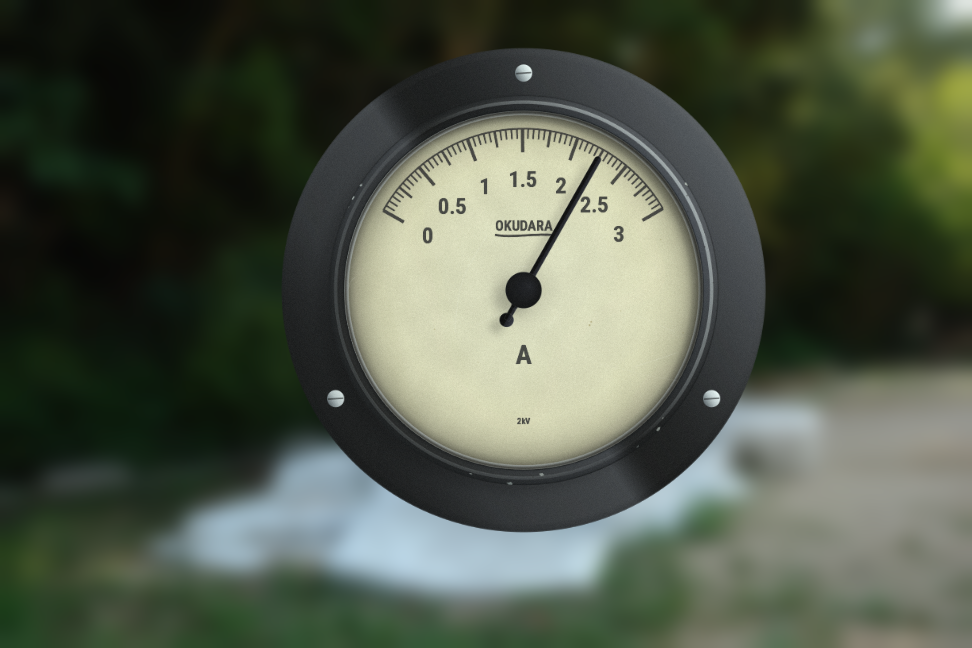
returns 2.25 A
